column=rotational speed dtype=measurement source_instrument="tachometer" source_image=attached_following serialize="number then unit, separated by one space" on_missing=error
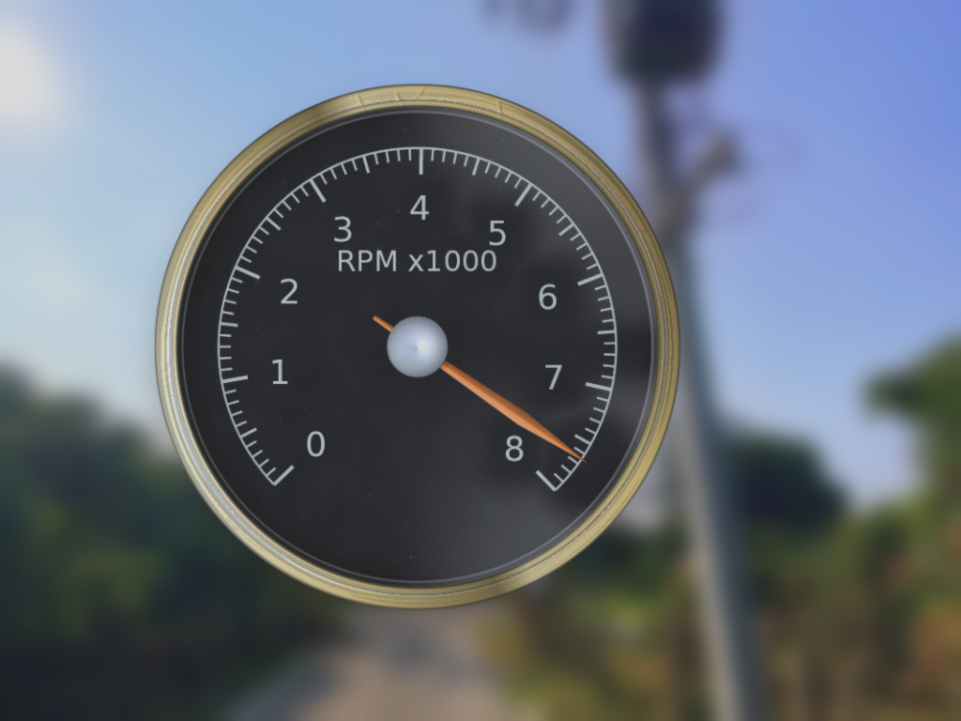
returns 7650 rpm
